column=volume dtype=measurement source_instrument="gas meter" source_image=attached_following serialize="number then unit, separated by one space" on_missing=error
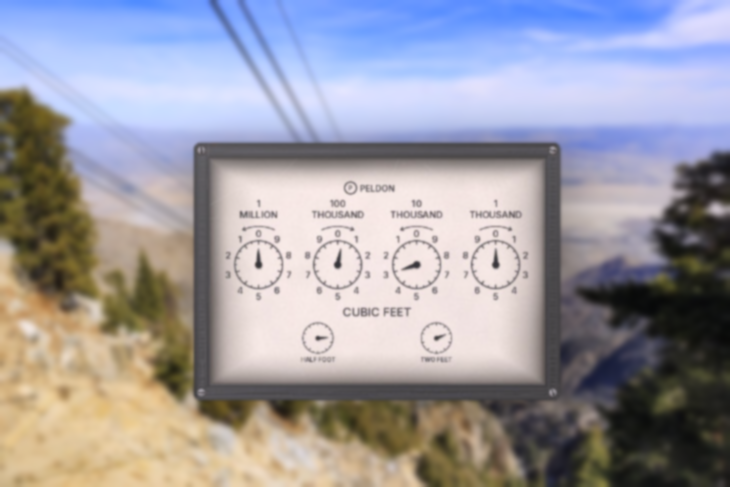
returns 3000 ft³
